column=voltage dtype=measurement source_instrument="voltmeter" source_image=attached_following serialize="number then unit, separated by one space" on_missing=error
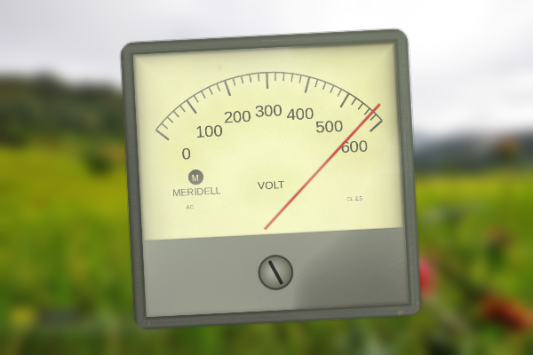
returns 570 V
